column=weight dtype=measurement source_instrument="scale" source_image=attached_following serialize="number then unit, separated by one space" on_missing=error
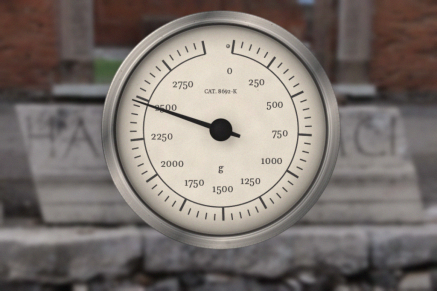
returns 2475 g
